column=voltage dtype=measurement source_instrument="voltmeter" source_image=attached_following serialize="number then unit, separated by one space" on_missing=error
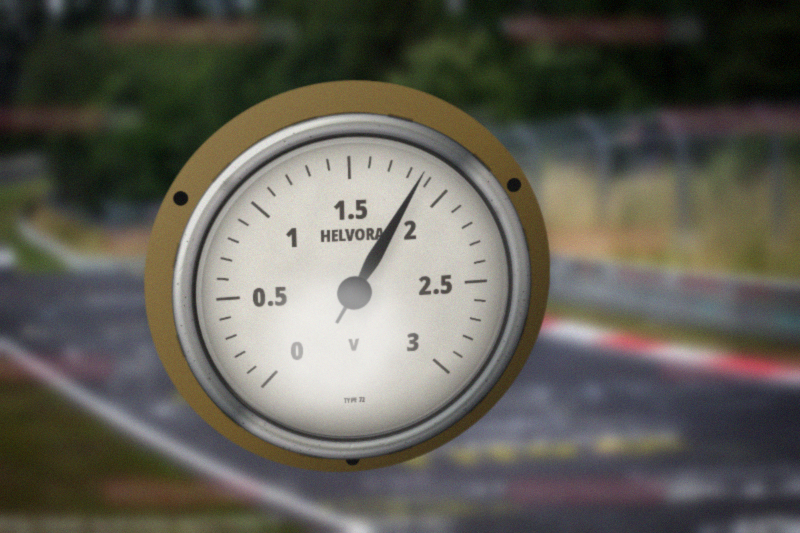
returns 1.85 V
